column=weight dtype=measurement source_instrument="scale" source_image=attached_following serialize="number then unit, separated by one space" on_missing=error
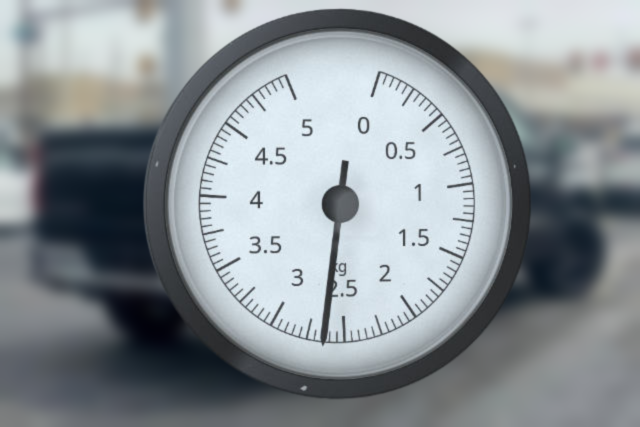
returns 2.65 kg
